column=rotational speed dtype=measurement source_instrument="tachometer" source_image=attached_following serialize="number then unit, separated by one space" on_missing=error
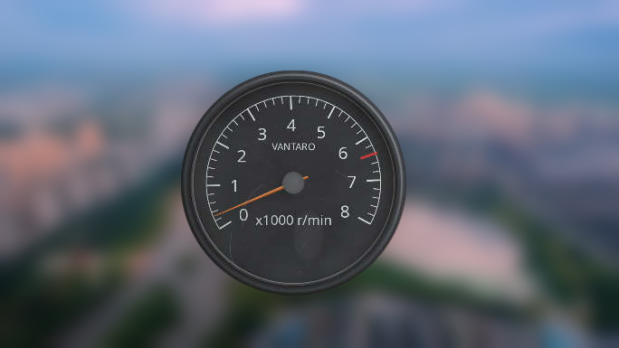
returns 300 rpm
